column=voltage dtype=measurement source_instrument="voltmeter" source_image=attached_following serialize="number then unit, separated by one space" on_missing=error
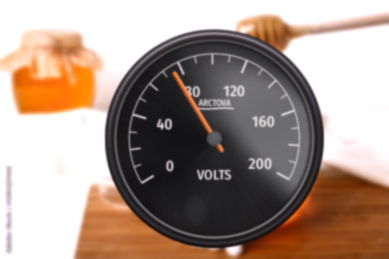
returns 75 V
